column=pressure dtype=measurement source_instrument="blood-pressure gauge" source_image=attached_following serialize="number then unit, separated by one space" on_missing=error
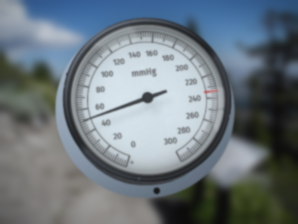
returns 50 mmHg
